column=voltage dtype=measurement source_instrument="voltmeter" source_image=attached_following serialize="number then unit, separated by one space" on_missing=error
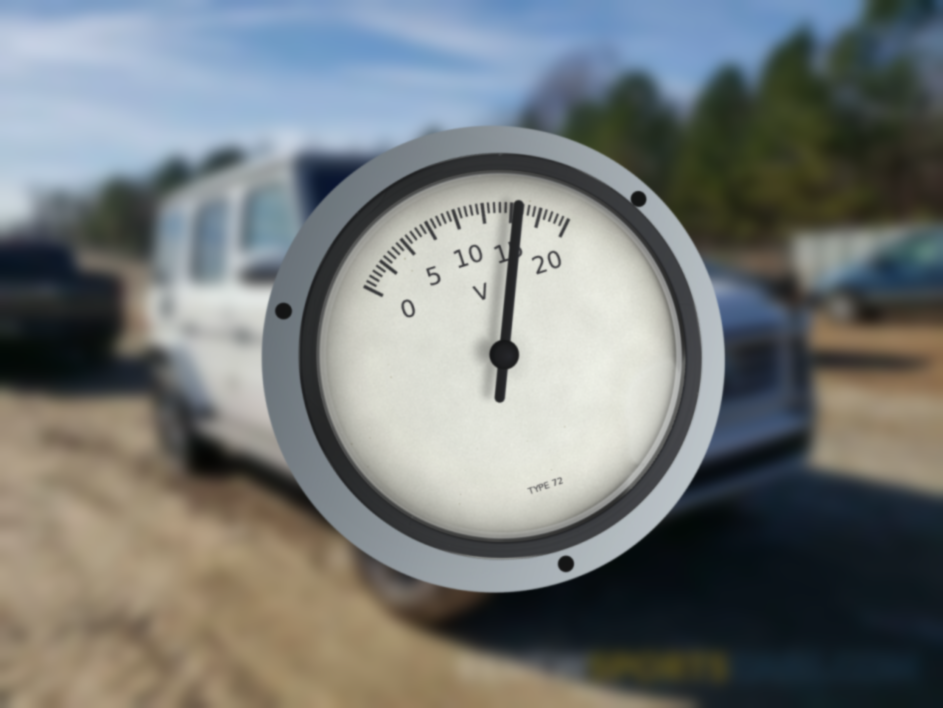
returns 15.5 V
